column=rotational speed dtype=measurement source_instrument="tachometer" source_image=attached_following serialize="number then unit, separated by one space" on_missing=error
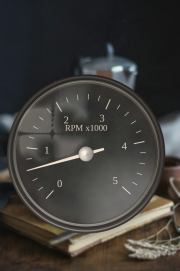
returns 600 rpm
